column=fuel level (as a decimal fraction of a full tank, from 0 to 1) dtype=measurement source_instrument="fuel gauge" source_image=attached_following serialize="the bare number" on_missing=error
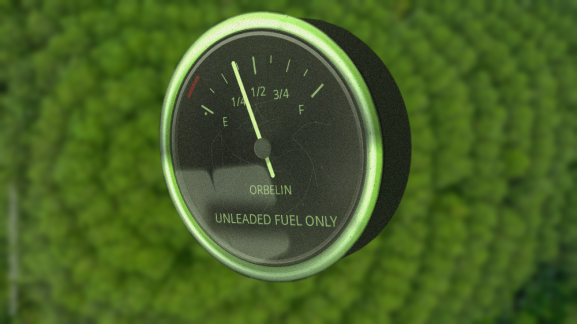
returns 0.375
